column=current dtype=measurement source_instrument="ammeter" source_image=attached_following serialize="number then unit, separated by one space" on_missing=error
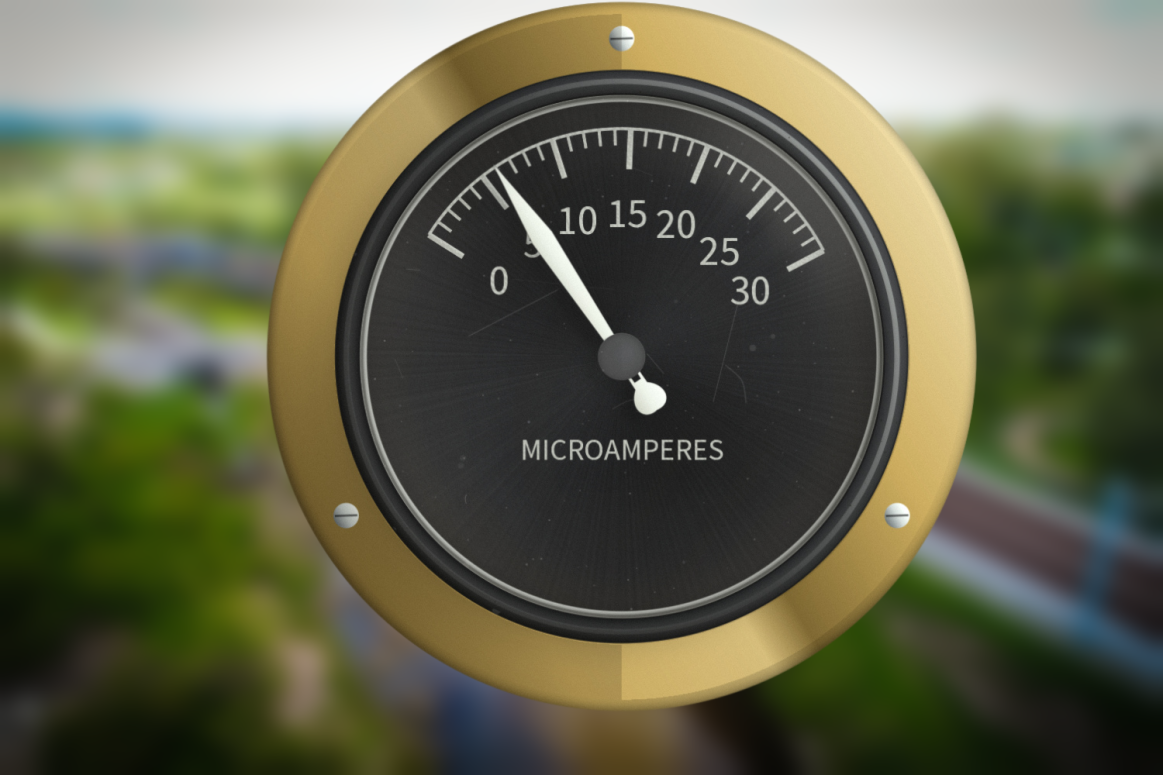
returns 6 µA
